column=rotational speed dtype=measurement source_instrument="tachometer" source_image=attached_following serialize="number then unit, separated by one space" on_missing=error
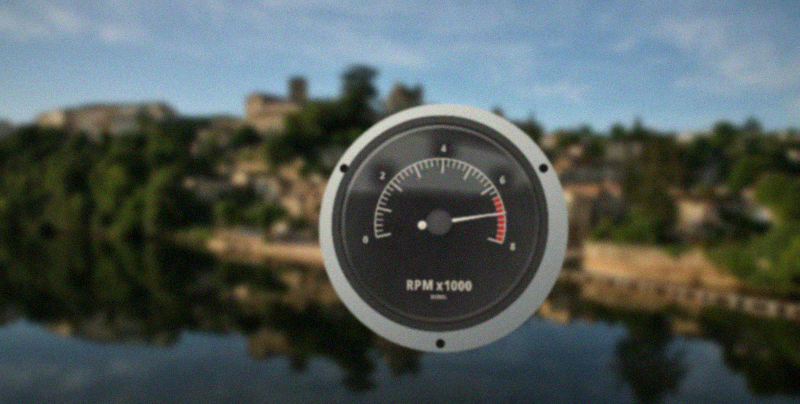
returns 7000 rpm
